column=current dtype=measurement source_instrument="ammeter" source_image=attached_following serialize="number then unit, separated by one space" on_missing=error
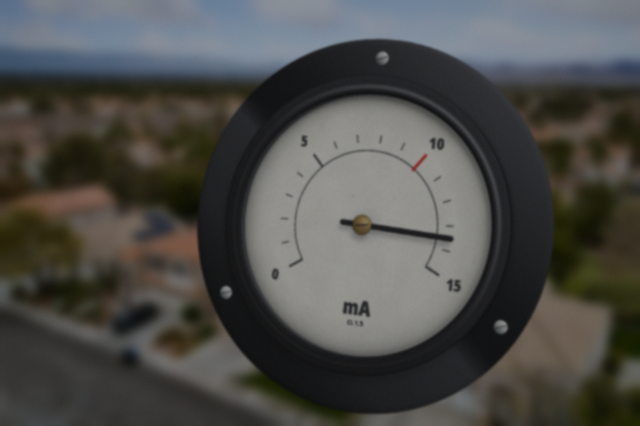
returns 13.5 mA
